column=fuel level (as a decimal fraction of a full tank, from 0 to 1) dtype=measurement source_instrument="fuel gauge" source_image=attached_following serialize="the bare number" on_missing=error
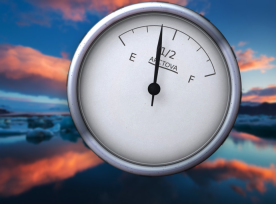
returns 0.375
